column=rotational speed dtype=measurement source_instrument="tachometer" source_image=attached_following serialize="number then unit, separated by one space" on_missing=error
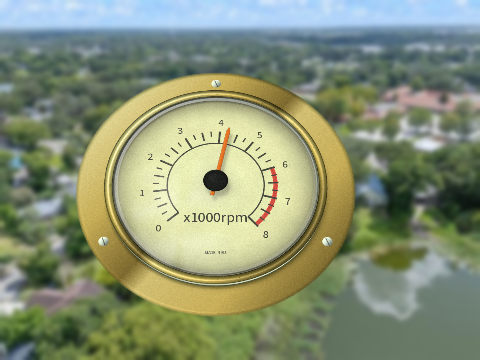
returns 4250 rpm
